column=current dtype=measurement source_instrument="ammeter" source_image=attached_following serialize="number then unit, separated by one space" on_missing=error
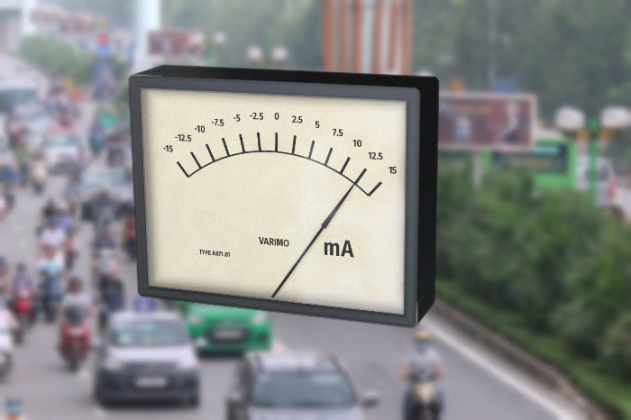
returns 12.5 mA
